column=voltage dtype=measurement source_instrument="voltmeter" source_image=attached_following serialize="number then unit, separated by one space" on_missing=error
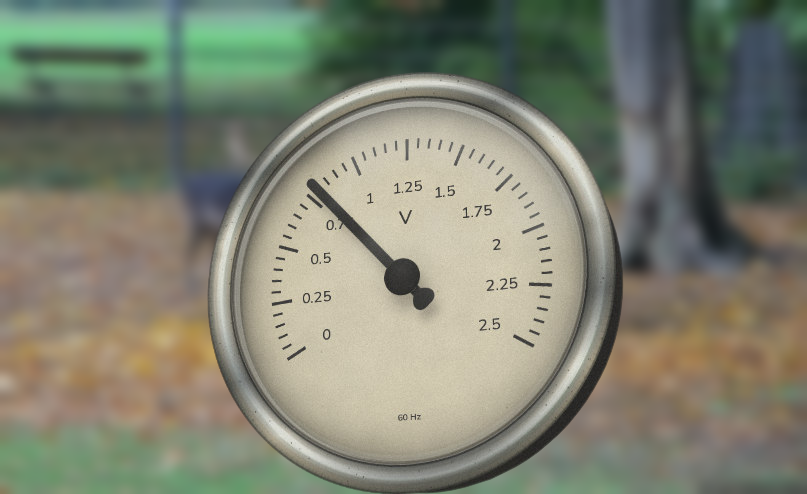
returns 0.8 V
